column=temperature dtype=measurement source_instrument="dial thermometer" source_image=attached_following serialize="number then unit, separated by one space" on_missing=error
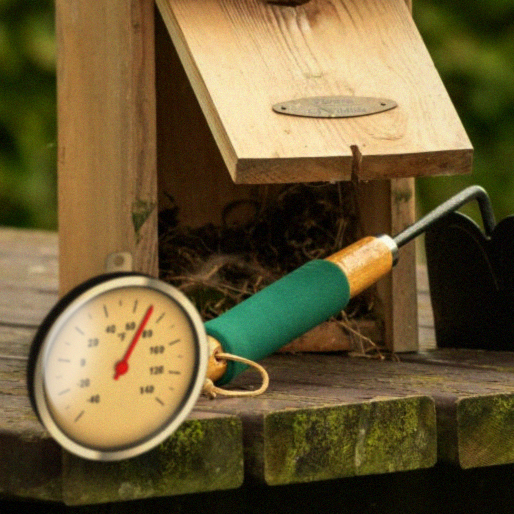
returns 70 °F
